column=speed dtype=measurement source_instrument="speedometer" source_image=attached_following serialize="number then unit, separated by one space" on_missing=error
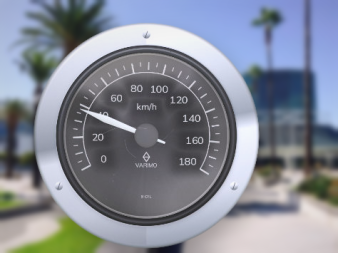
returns 37.5 km/h
